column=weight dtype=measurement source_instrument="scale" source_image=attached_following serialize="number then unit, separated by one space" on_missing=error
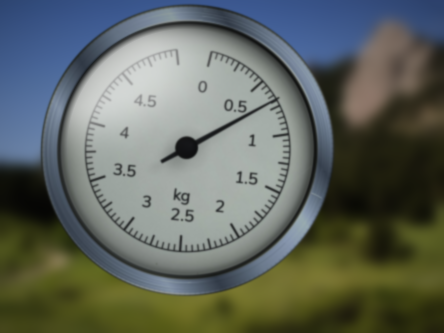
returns 0.7 kg
